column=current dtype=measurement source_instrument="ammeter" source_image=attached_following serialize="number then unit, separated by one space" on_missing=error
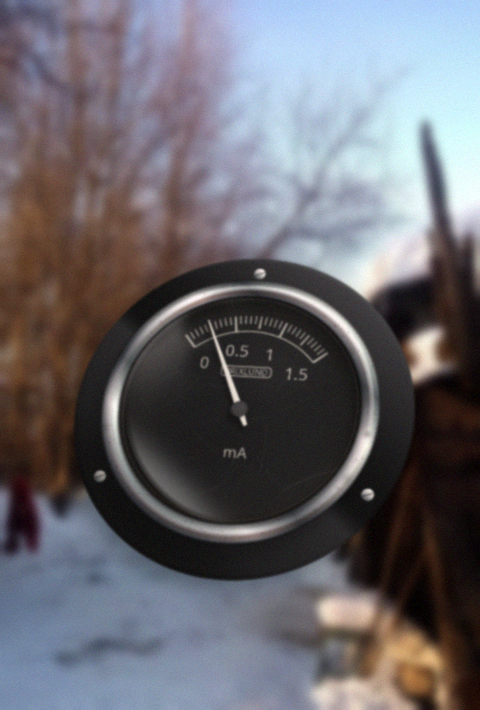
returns 0.25 mA
